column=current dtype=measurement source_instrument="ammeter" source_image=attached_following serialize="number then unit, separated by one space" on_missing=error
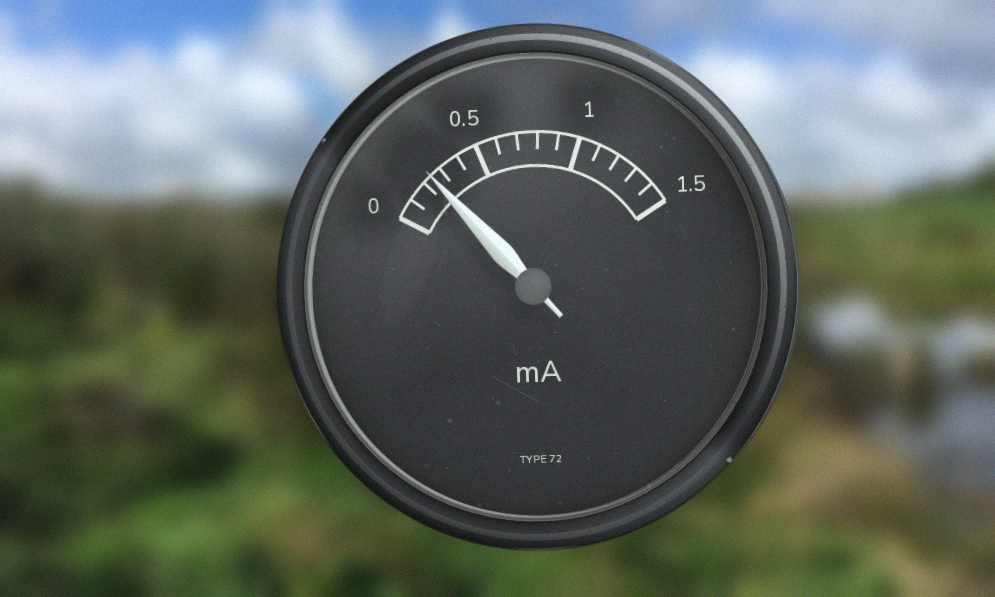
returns 0.25 mA
